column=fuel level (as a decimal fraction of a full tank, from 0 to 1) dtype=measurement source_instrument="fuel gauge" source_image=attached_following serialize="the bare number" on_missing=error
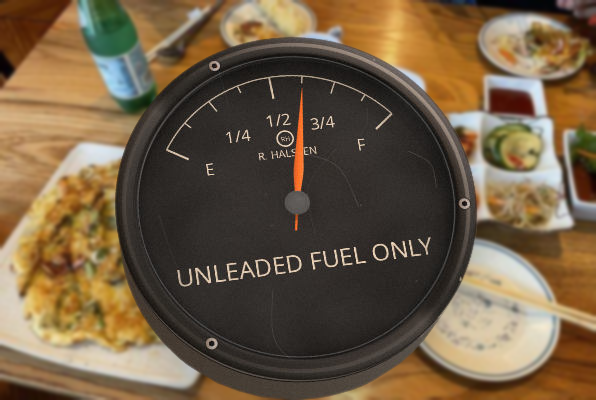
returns 0.625
